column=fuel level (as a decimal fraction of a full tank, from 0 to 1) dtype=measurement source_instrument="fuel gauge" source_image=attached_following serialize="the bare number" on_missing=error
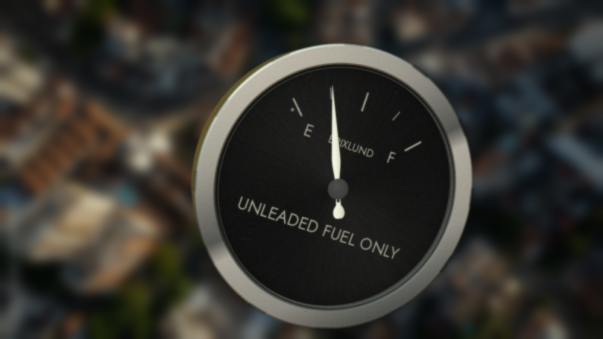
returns 0.25
